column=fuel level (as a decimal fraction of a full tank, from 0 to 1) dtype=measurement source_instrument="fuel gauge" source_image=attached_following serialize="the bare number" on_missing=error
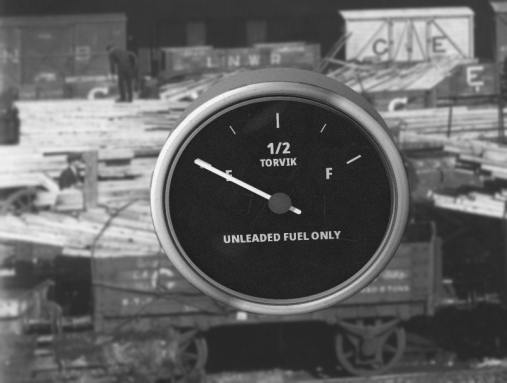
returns 0
